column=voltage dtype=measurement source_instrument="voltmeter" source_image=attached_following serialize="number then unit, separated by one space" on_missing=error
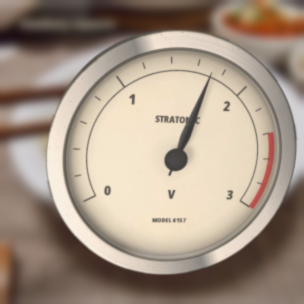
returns 1.7 V
